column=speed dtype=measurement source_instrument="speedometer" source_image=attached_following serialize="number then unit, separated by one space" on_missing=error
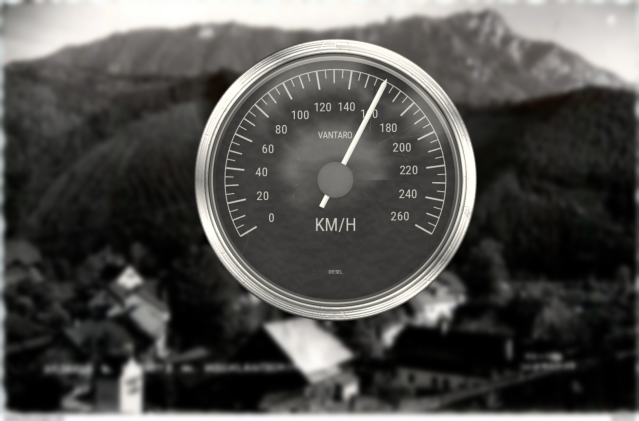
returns 160 km/h
